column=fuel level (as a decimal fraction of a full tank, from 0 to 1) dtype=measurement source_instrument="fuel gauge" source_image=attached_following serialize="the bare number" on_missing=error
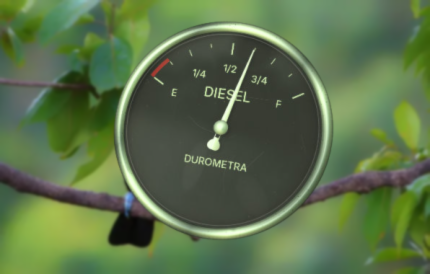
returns 0.625
